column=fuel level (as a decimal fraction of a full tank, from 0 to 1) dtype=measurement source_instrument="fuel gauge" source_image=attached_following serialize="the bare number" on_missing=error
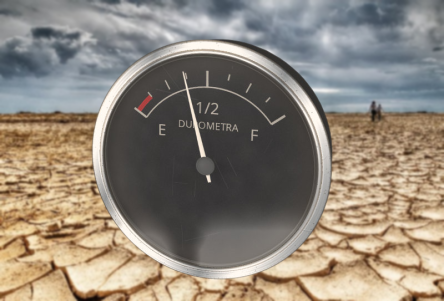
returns 0.375
